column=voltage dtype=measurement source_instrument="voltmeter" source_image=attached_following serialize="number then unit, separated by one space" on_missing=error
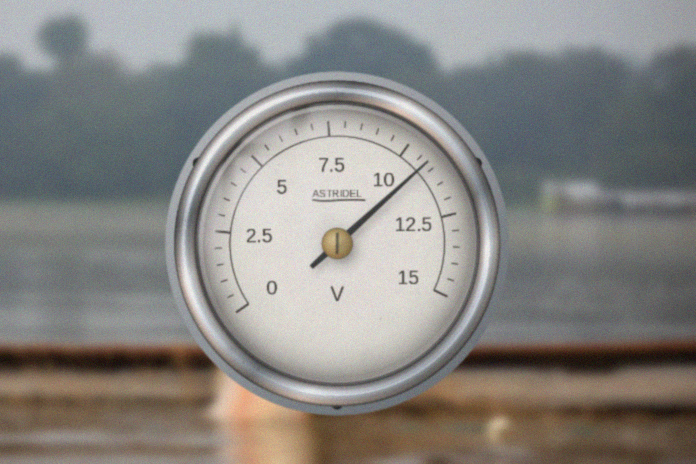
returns 10.75 V
